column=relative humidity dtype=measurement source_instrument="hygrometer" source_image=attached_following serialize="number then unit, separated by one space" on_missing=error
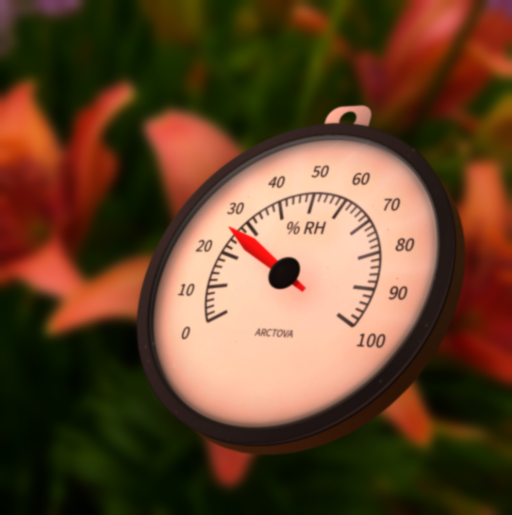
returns 26 %
